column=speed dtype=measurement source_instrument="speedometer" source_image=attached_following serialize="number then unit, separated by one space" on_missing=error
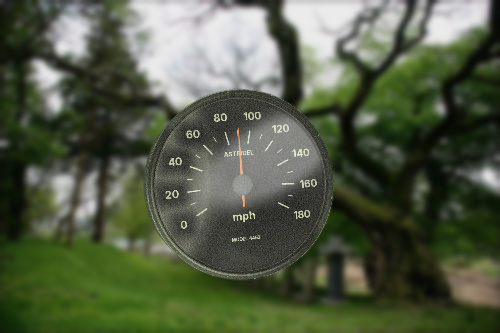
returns 90 mph
